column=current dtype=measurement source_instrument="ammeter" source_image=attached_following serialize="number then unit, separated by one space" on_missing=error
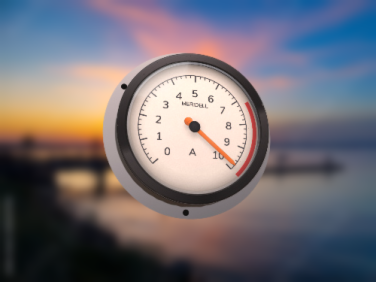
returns 9.8 A
